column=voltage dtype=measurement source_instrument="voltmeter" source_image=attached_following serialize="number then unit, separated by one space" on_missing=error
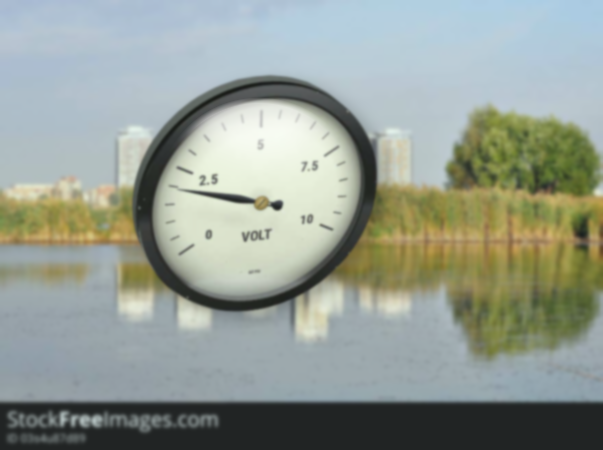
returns 2 V
